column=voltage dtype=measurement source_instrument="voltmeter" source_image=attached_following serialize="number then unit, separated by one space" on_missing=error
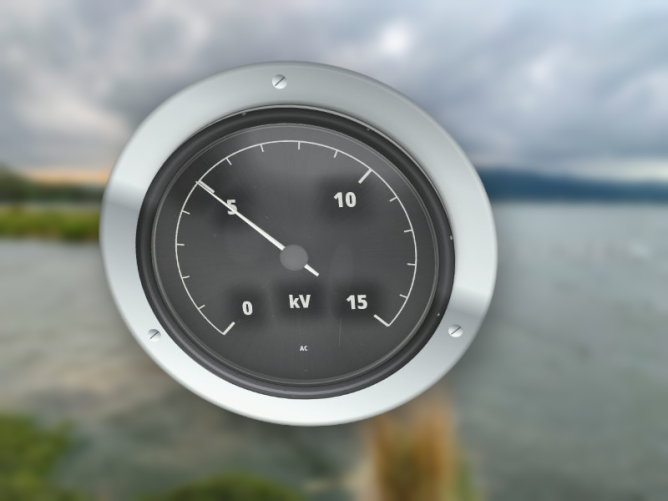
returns 5 kV
